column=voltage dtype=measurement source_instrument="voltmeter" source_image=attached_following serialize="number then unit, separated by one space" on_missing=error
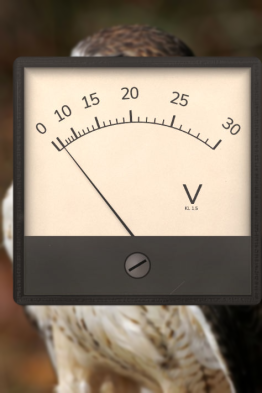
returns 5 V
